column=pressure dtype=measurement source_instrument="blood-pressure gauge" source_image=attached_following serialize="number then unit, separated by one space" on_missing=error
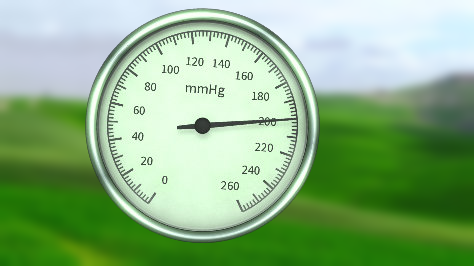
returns 200 mmHg
